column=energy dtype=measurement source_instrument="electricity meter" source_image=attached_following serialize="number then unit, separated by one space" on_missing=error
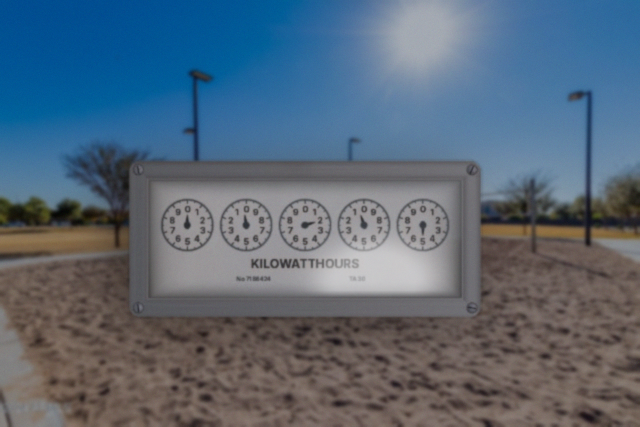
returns 205 kWh
